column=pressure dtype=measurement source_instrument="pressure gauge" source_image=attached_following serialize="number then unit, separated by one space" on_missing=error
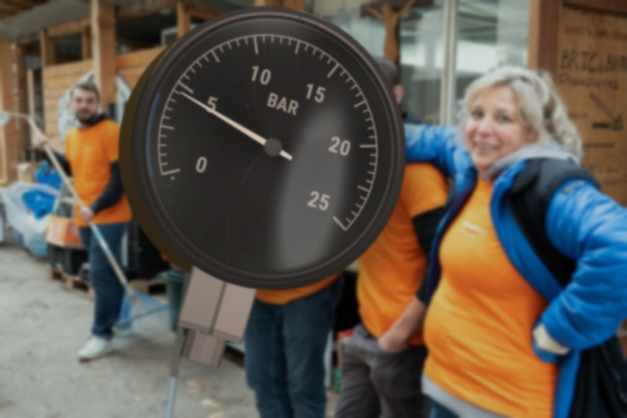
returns 4.5 bar
